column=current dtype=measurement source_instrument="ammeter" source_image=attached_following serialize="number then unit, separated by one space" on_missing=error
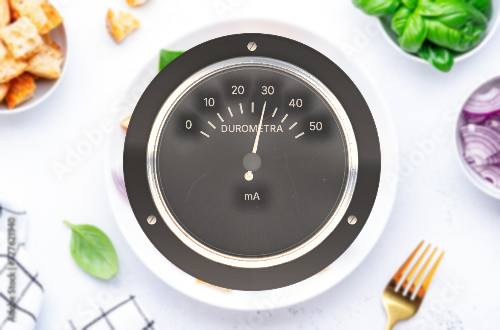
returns 30 mA
